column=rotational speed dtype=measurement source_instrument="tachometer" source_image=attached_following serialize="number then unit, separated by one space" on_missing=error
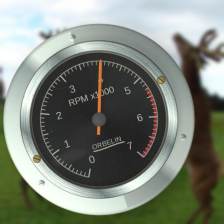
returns 4000 rpm
